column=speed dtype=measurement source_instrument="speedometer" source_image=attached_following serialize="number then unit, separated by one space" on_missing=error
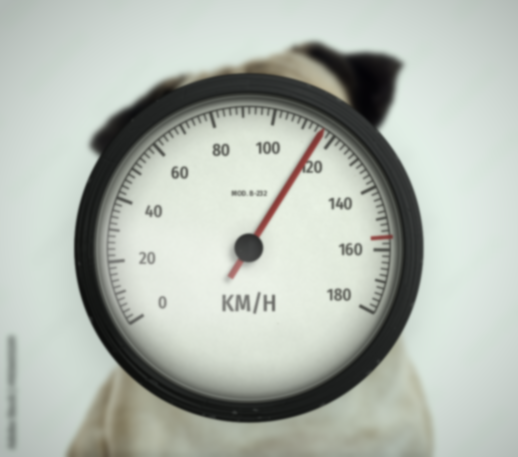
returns 116 km/h
